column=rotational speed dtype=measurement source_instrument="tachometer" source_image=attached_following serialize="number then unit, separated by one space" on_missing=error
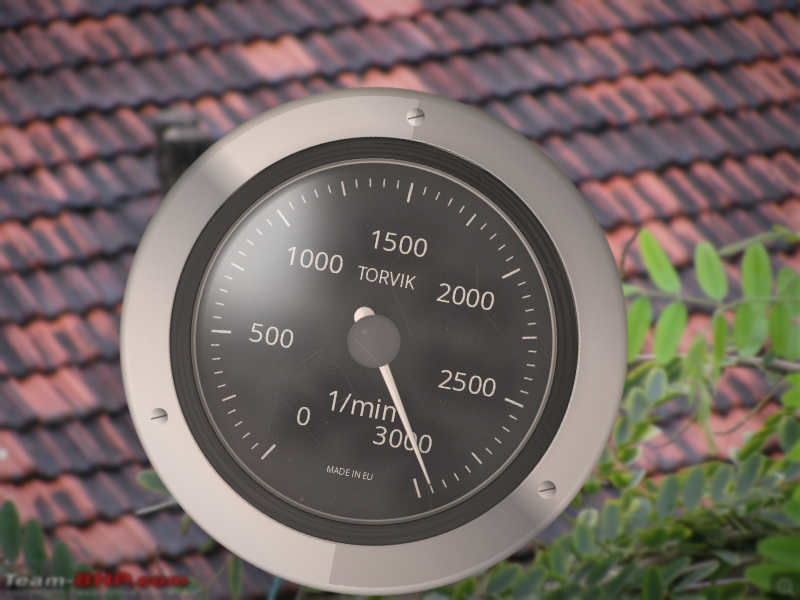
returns 2950 rpm
